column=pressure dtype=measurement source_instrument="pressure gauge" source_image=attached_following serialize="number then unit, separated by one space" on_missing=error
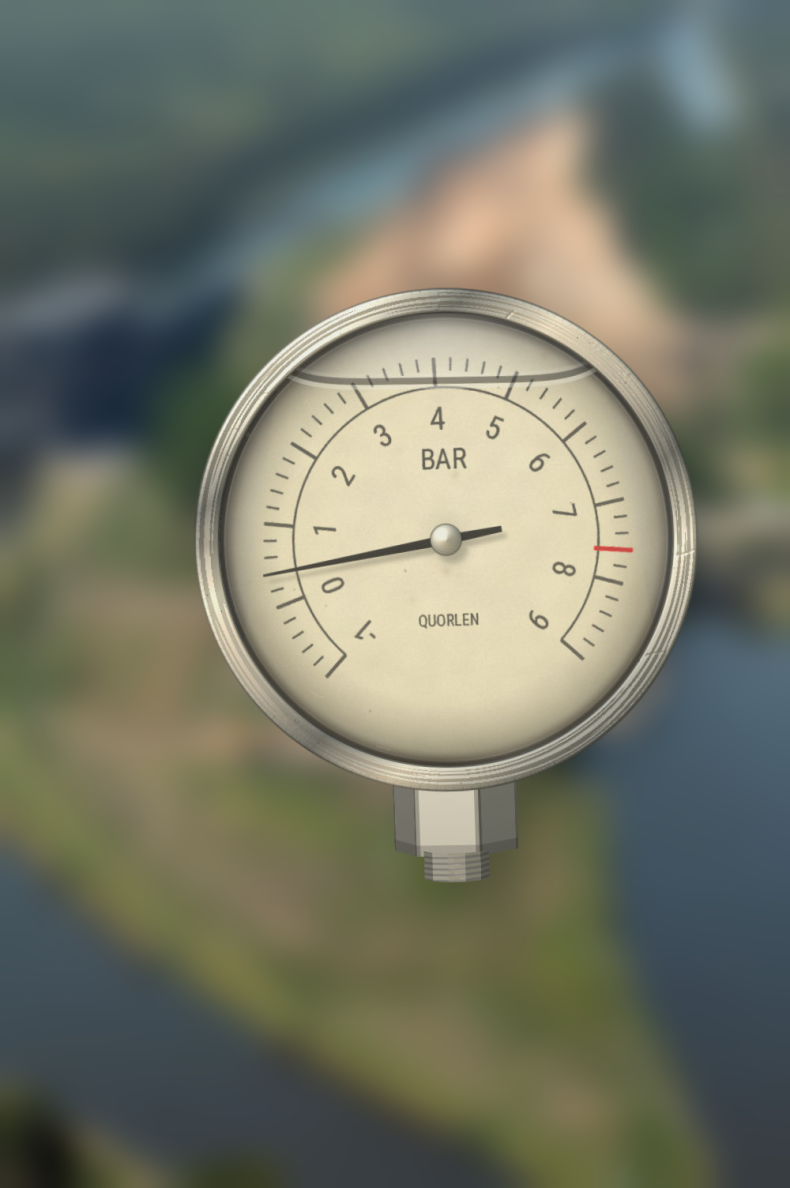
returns 0.4 bar
